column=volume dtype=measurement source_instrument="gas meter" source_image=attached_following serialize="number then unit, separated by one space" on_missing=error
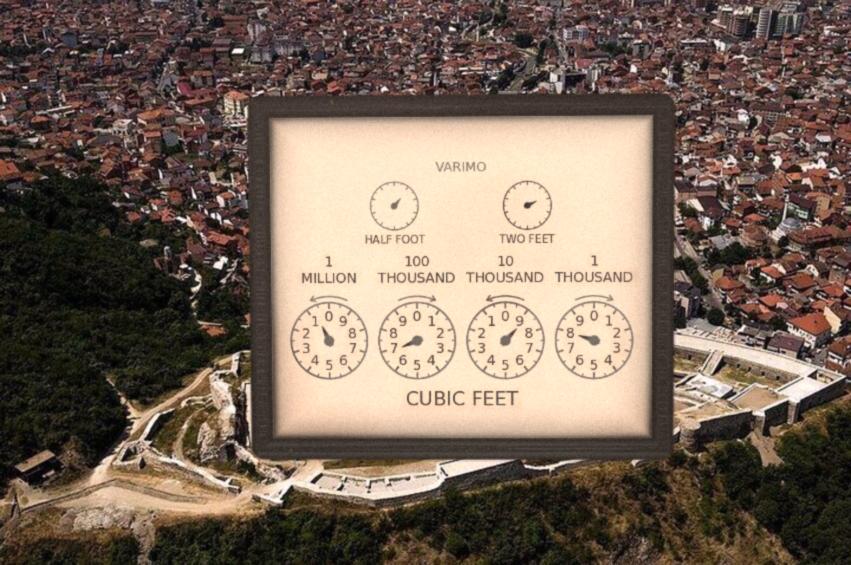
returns 68800 ft³
